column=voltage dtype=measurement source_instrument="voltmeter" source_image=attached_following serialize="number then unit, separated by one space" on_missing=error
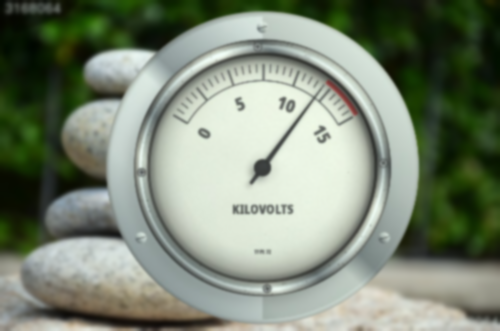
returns 12 kV
